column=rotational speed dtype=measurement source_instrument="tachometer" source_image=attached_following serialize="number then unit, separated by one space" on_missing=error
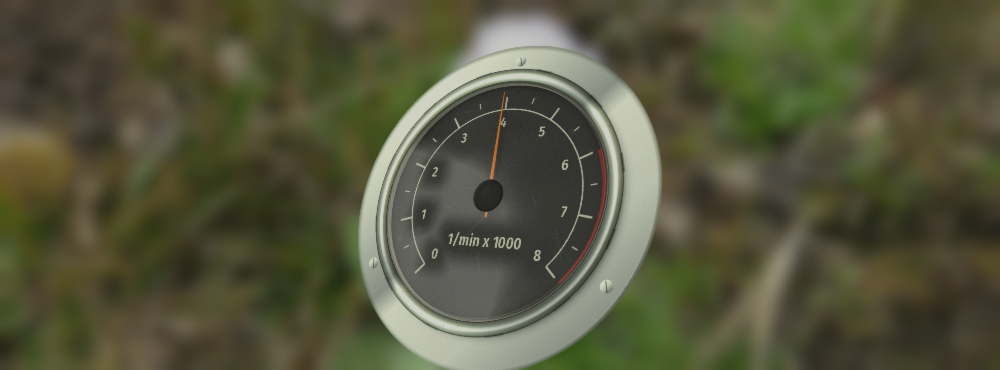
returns 4000 rpm
